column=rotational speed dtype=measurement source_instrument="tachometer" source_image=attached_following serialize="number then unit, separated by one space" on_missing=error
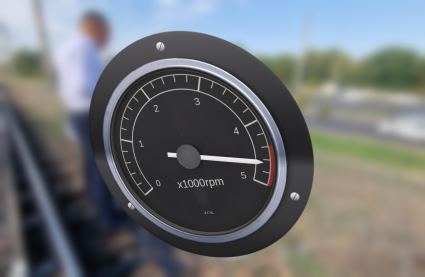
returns 4600 rpm
